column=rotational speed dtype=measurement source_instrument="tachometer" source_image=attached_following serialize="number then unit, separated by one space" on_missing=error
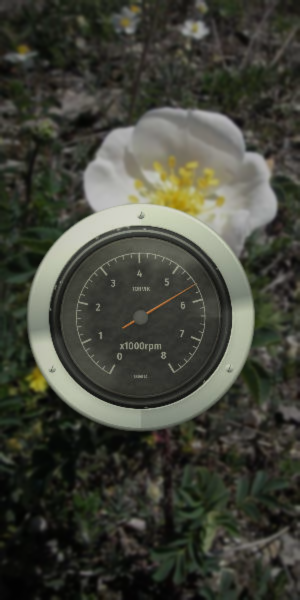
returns 5600 rpm
